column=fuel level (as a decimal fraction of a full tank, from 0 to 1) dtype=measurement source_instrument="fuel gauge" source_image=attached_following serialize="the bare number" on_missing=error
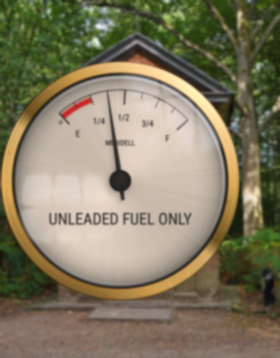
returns 0.375
